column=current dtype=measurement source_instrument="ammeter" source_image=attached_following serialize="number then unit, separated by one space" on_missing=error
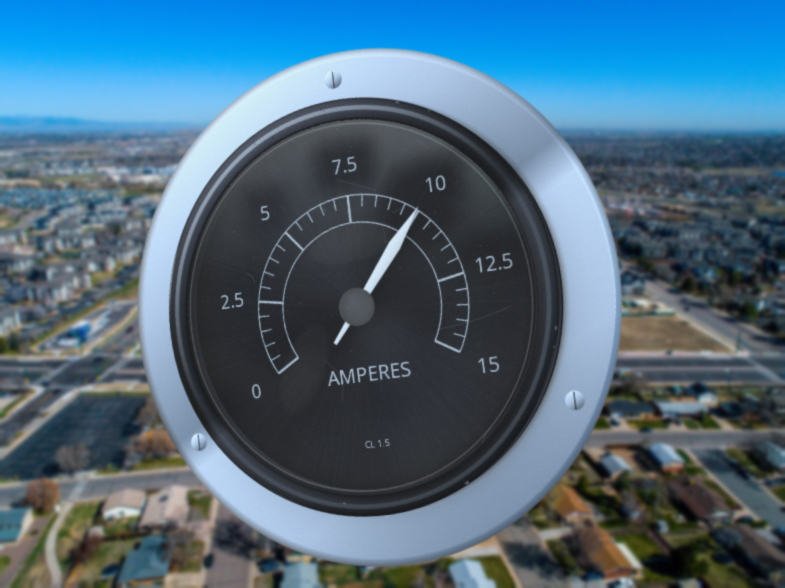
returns 10 A
